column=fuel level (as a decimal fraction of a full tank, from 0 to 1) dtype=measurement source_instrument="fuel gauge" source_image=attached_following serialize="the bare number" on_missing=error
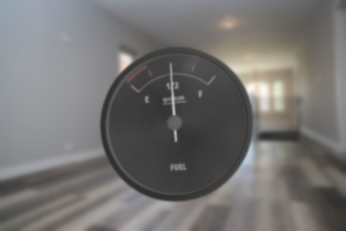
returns 0.5
